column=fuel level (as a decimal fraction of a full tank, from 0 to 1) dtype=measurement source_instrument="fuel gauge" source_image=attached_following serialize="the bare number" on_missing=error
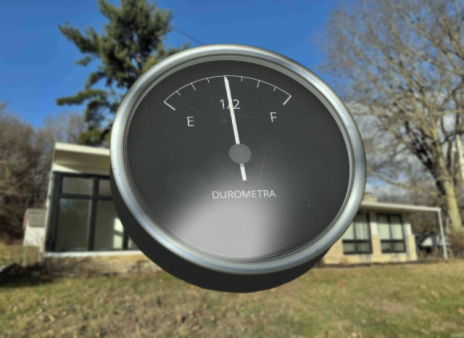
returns 0.5
